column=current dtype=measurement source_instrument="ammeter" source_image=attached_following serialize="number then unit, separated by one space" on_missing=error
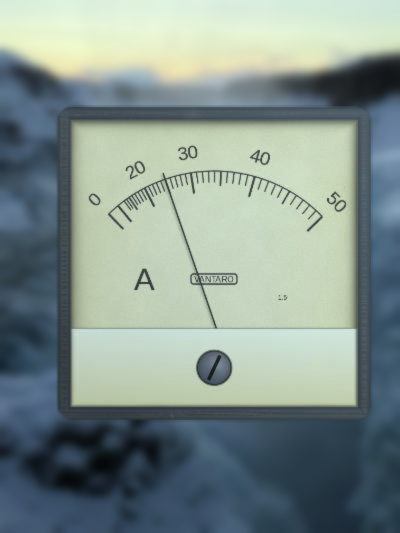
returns 25 A
